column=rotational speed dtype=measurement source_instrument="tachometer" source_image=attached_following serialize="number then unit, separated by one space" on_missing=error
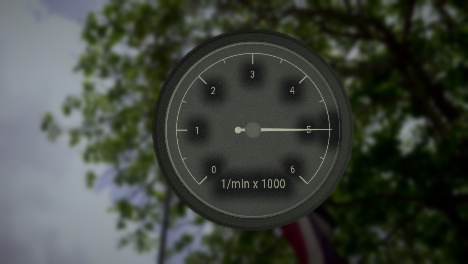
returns 5000 rpm
